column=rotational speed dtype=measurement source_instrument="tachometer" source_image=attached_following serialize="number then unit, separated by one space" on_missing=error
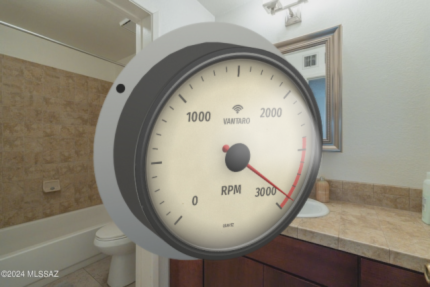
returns 2900 rpm
